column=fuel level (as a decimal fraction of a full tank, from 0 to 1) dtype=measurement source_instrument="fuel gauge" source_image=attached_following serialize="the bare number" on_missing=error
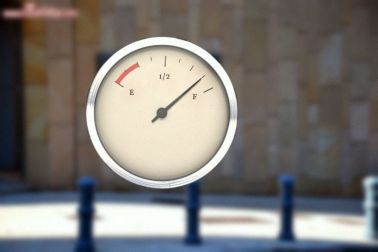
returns 0.875
